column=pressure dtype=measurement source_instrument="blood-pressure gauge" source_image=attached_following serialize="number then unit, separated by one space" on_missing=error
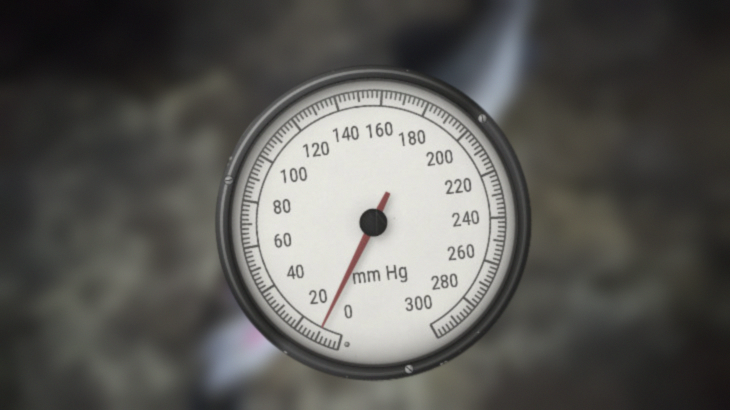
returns 10 mmHg
